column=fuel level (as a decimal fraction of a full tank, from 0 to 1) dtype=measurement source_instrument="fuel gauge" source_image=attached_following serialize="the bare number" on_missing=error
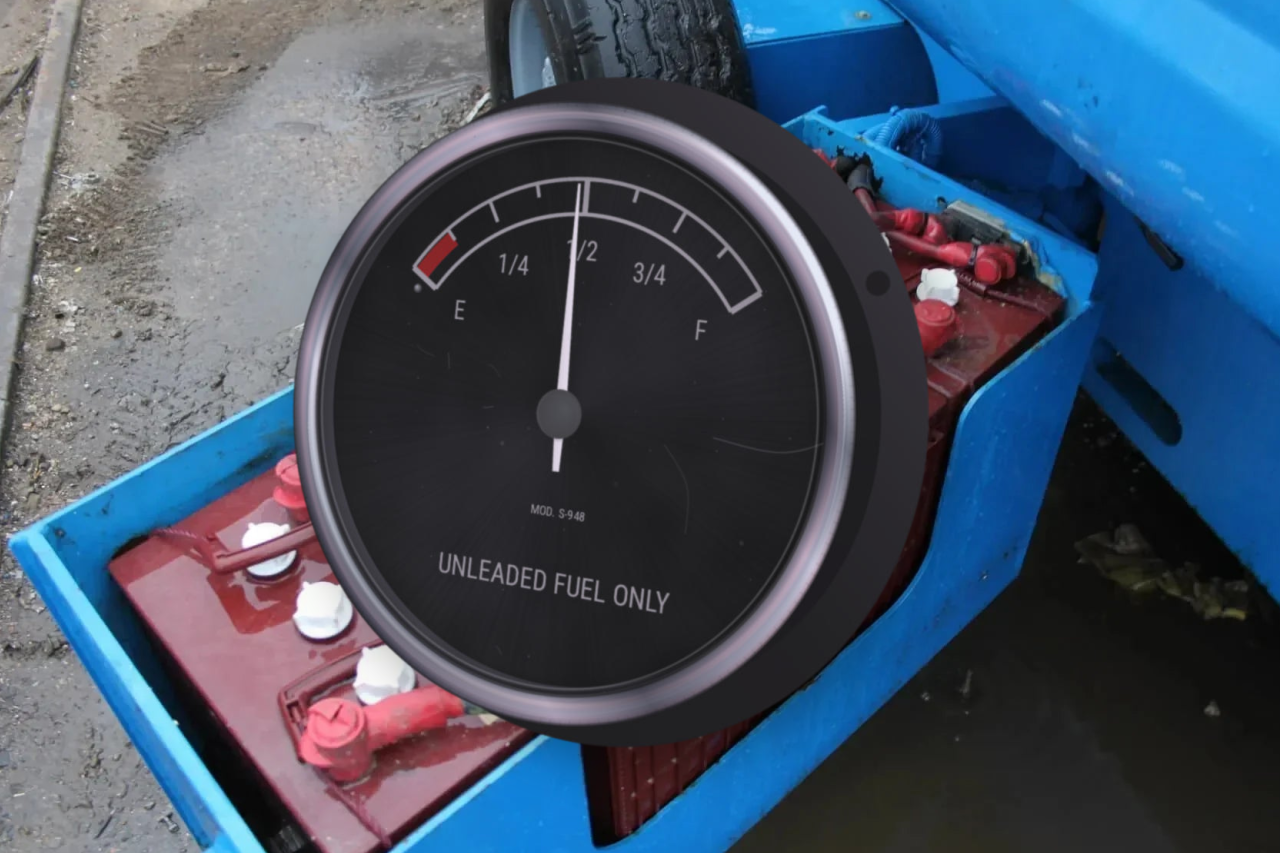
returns 0.5
